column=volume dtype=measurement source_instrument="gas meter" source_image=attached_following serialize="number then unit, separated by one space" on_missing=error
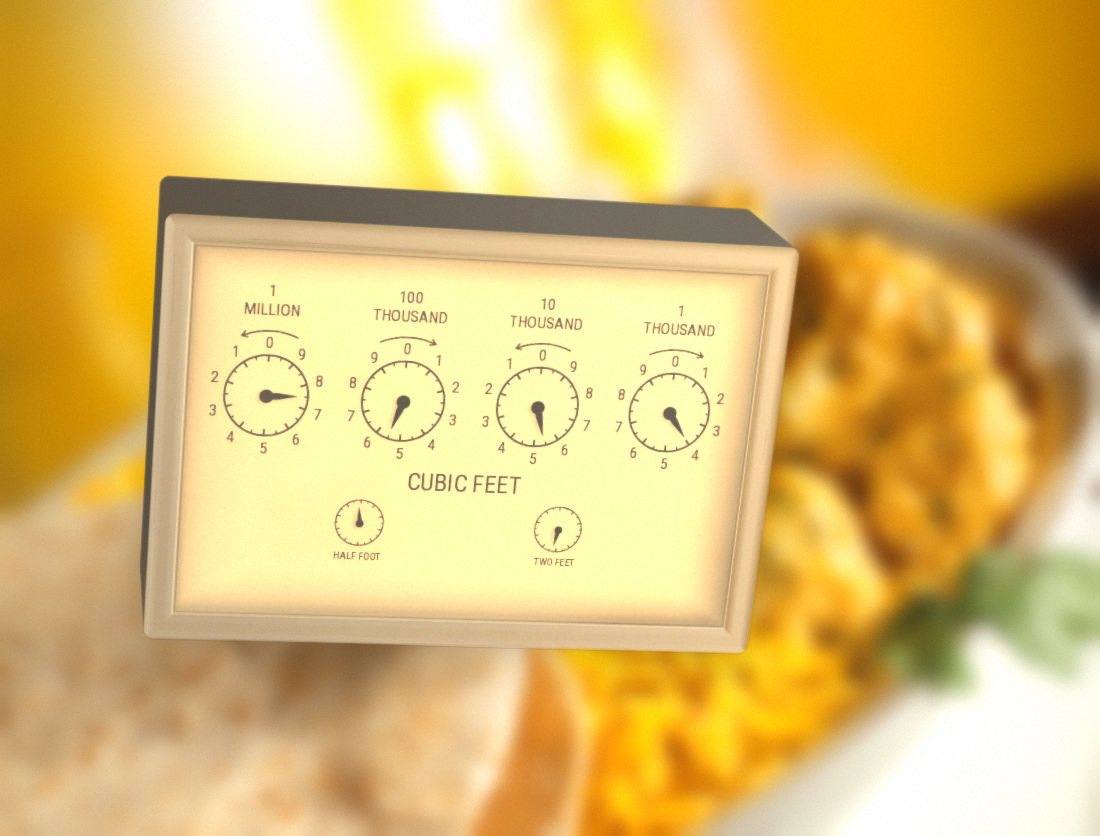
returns 755400 ft³
